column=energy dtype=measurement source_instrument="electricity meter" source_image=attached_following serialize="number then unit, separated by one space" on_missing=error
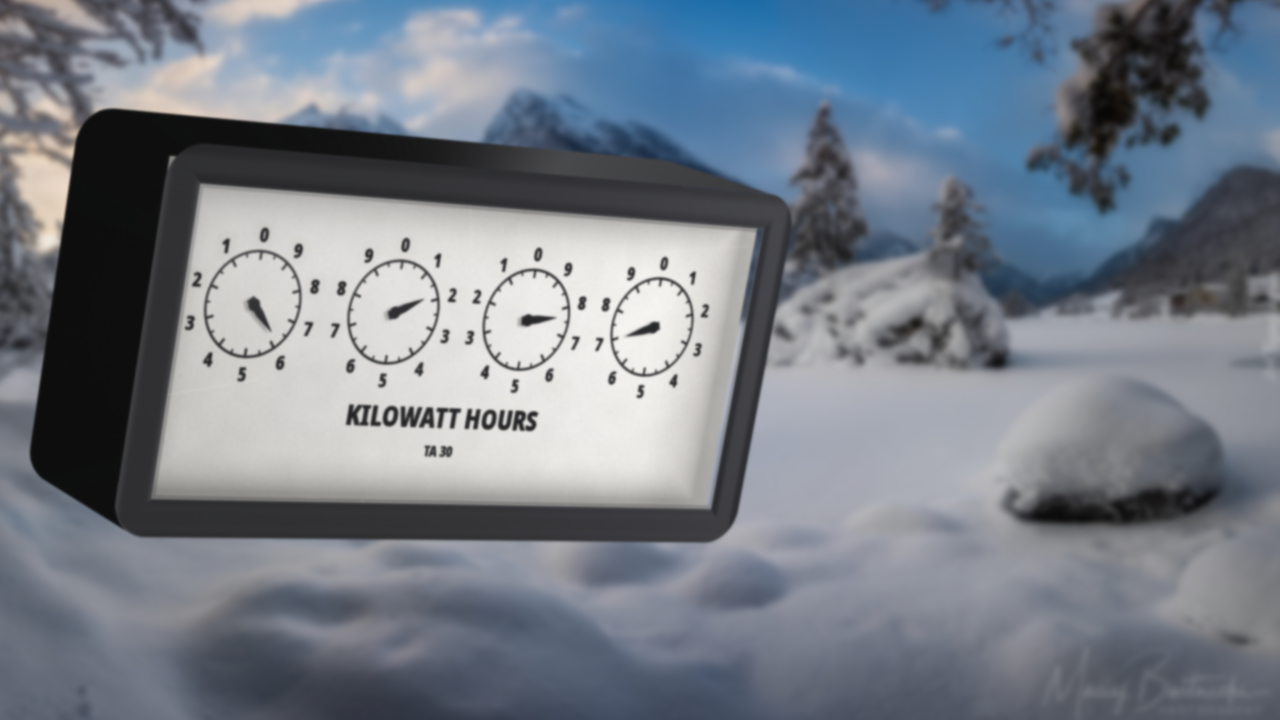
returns 6177 kWh
